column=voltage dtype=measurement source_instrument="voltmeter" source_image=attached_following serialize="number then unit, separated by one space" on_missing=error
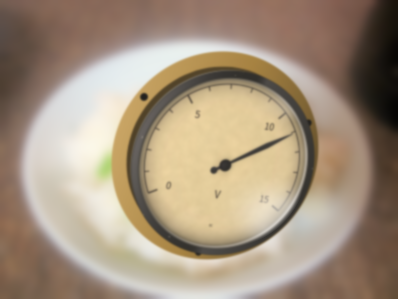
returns 11 V
